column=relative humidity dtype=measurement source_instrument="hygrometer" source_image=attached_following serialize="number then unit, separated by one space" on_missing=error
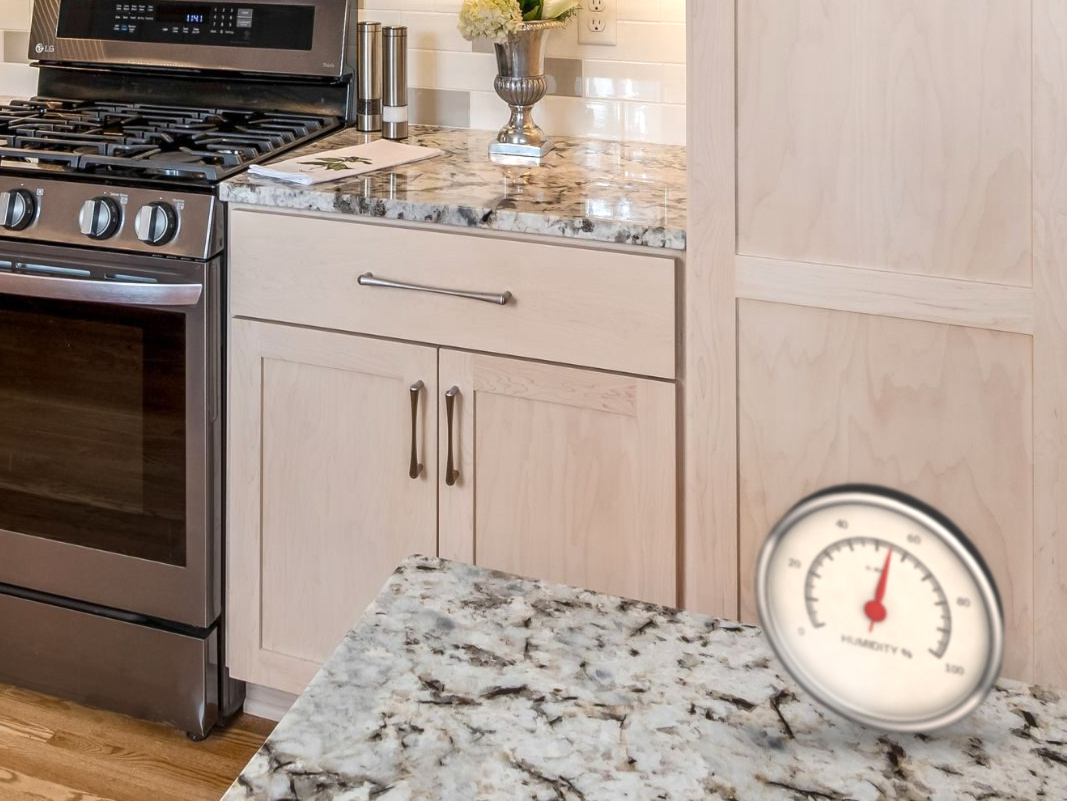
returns 55 %
